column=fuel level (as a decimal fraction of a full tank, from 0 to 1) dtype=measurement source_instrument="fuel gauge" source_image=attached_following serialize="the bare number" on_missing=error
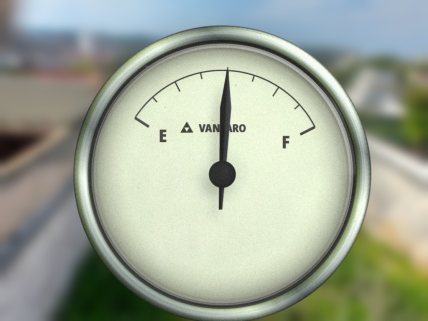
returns 0.5
